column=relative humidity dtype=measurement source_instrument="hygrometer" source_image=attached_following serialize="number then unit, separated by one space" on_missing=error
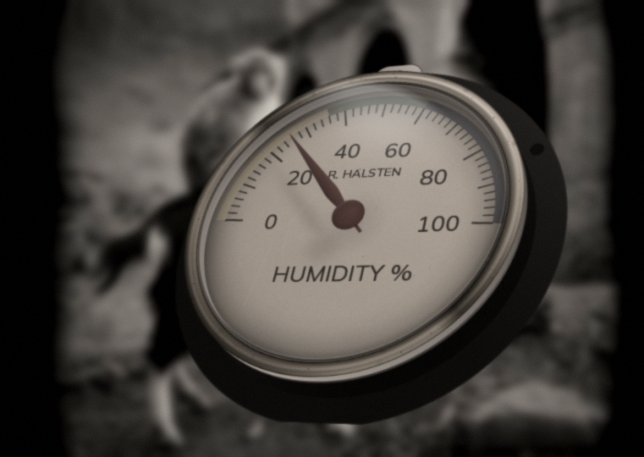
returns 26 %
